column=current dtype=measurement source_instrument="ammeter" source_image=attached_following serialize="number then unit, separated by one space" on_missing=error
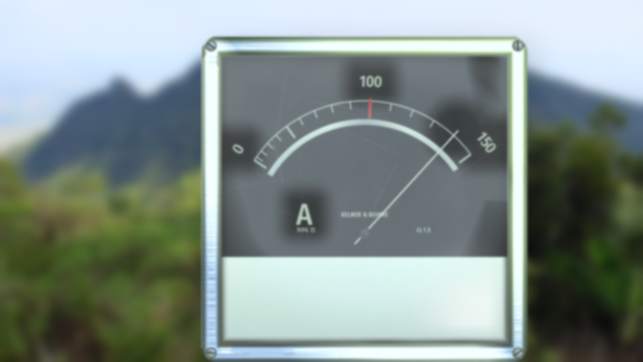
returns 140 A
